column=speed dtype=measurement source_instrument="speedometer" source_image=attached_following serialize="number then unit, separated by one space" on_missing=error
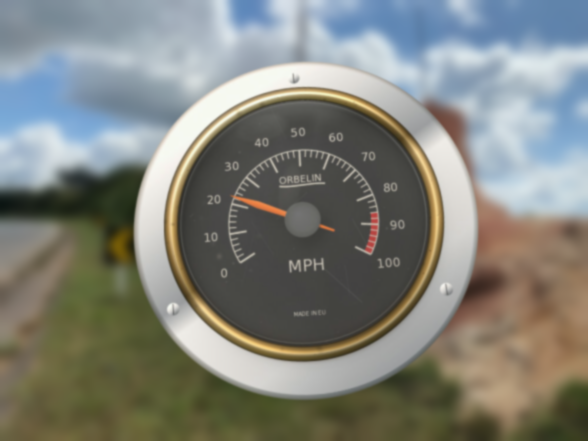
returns 22 mph
